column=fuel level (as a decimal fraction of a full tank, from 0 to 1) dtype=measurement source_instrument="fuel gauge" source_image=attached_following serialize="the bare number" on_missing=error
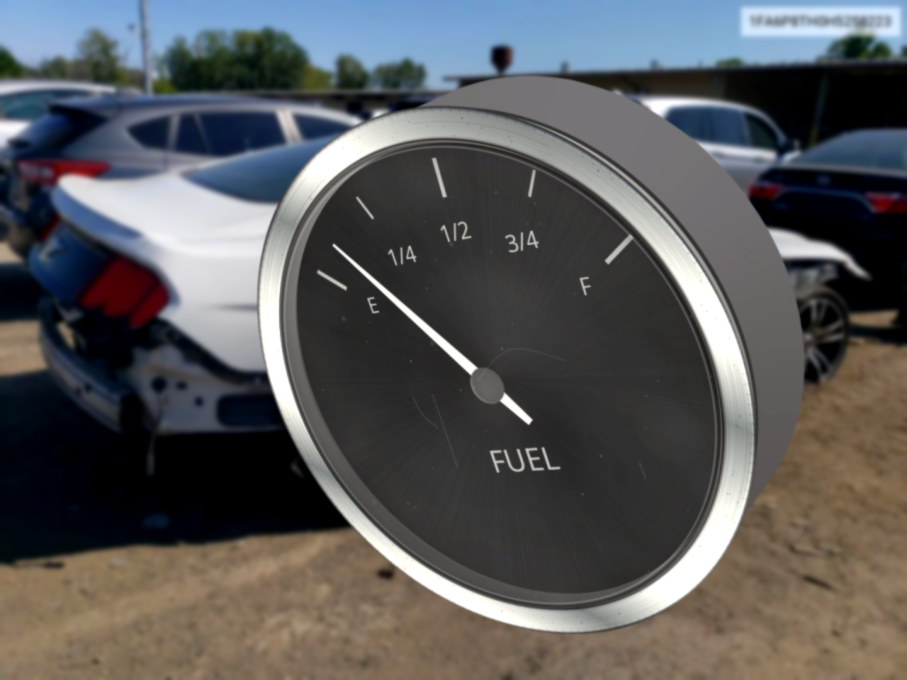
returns 0.125
